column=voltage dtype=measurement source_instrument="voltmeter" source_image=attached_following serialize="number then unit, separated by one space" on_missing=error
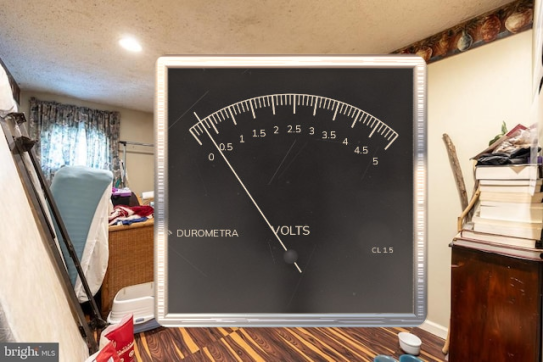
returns 0.3 V
